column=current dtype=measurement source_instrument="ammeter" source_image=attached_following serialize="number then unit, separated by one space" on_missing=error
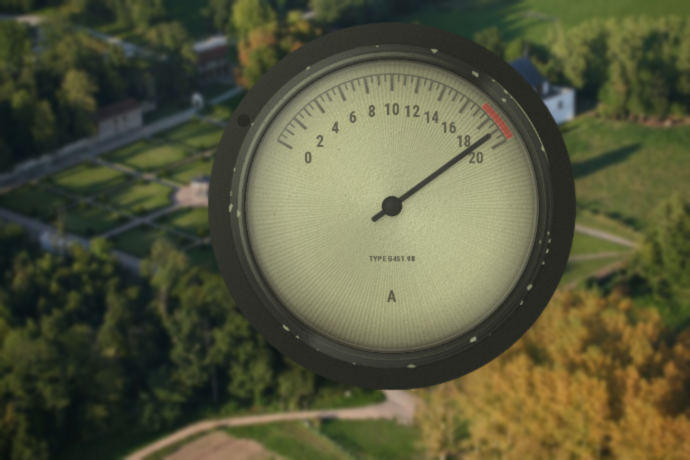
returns 19 A
